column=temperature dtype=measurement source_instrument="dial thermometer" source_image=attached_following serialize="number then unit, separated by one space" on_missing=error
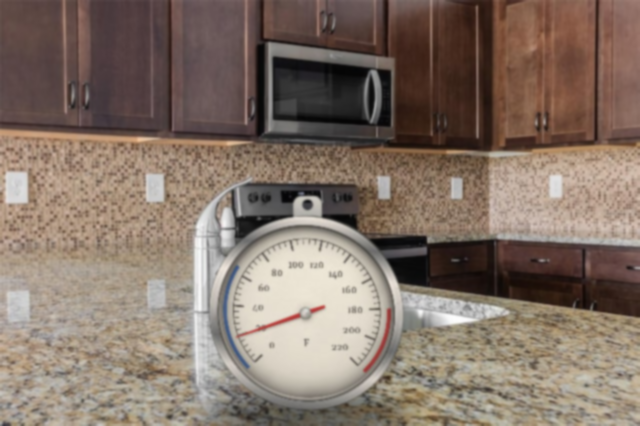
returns 20 °F
